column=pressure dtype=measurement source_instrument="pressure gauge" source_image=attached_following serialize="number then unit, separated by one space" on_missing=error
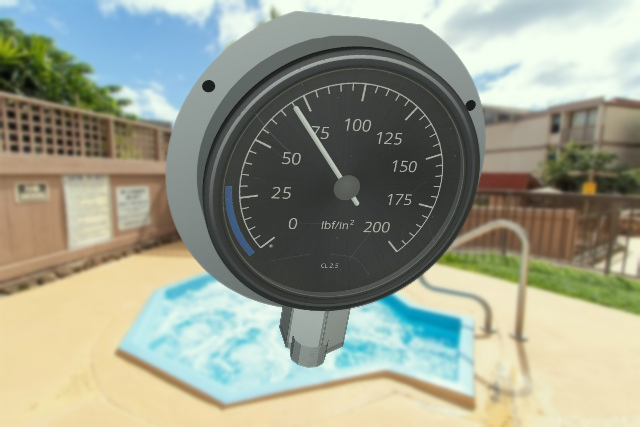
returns 70 psi
